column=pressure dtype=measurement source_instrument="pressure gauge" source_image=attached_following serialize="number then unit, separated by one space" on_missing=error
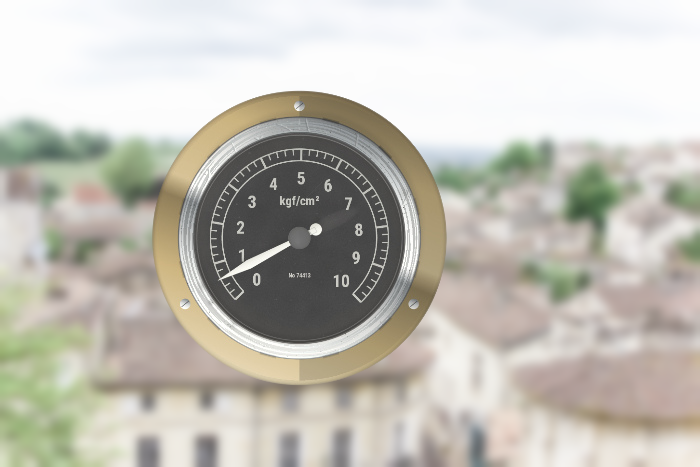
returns 0.6 kg/cm²
